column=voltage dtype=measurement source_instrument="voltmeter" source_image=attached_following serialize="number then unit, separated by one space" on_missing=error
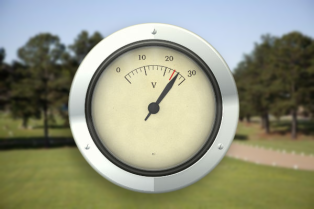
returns 26 V
